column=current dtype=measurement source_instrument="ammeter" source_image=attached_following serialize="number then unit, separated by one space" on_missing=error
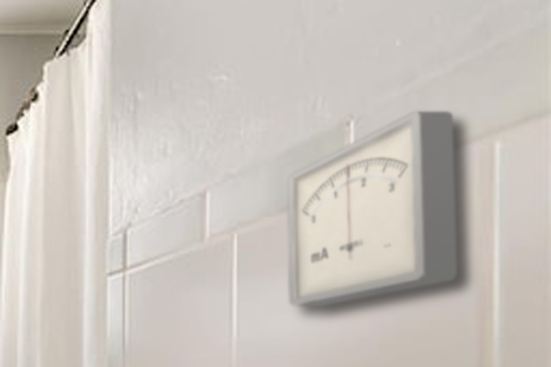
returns 1.5 mA
